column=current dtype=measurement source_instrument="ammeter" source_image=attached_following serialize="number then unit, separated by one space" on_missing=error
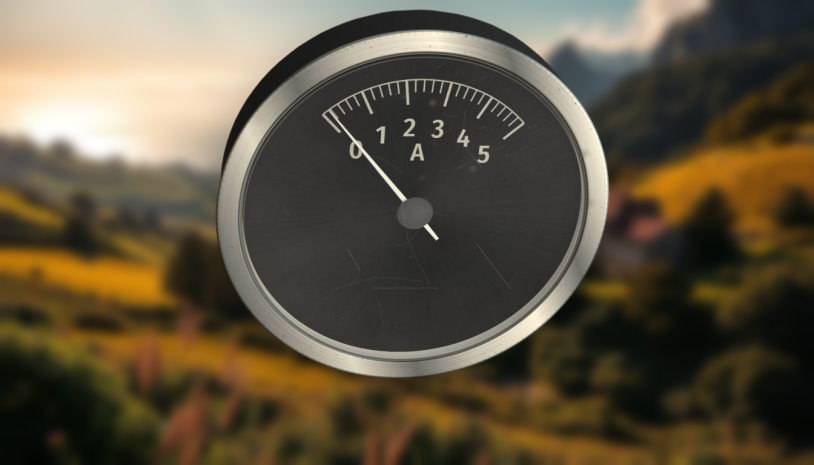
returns 0.2 A
